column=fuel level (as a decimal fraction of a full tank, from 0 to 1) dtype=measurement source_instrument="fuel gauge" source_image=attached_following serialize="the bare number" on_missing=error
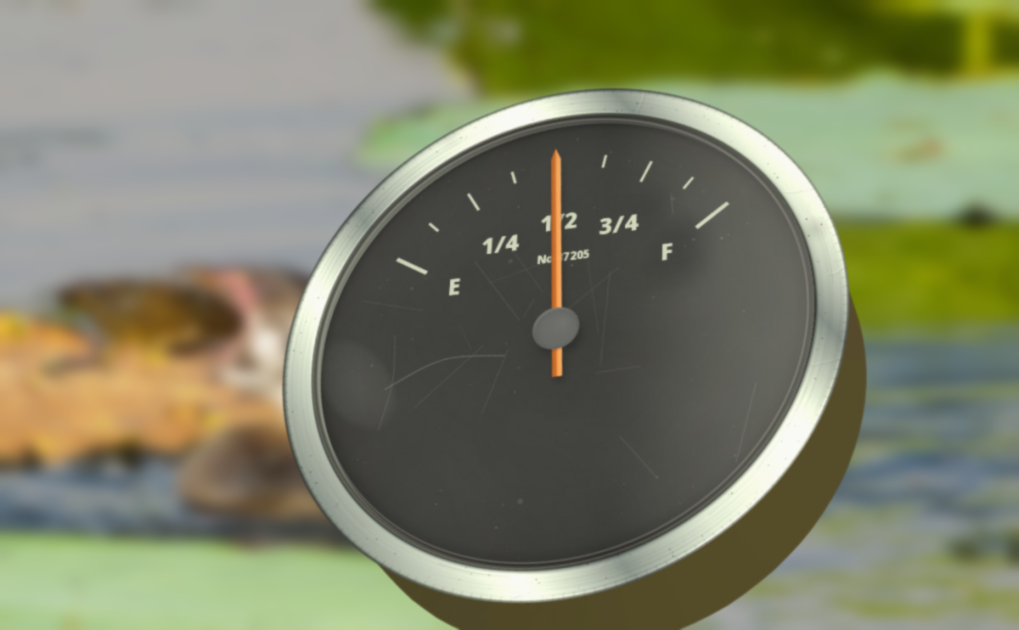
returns 0.5
